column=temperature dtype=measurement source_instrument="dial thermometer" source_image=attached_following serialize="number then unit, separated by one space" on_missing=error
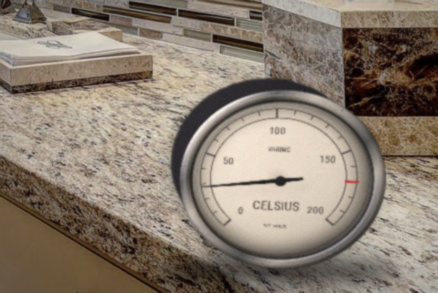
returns 30 °C
